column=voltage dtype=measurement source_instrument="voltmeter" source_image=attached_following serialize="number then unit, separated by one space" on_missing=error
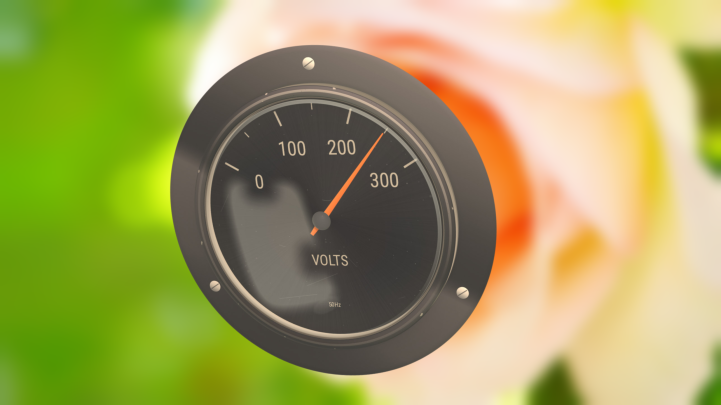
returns 250 V
